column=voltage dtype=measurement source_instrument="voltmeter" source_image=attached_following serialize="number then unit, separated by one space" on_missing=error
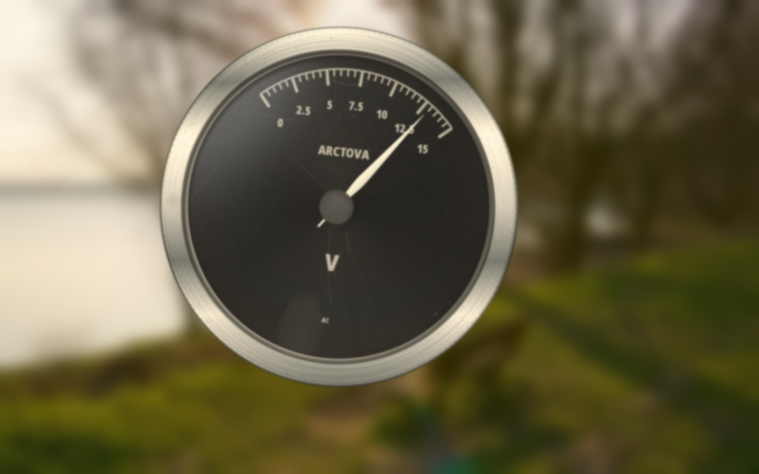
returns 13 V
